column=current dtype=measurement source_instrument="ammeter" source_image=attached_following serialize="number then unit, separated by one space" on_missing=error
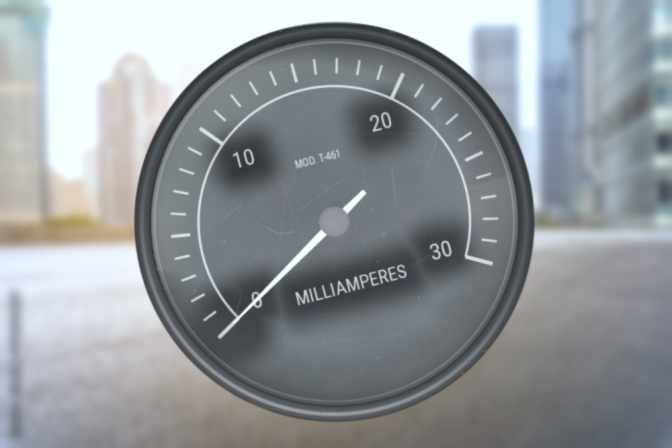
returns 0 mA
